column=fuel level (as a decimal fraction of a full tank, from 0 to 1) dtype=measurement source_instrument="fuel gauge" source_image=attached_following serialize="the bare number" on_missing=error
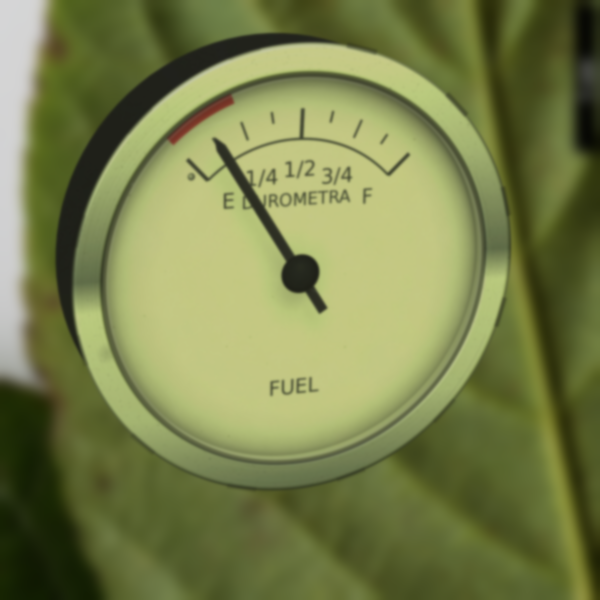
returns 0.125
